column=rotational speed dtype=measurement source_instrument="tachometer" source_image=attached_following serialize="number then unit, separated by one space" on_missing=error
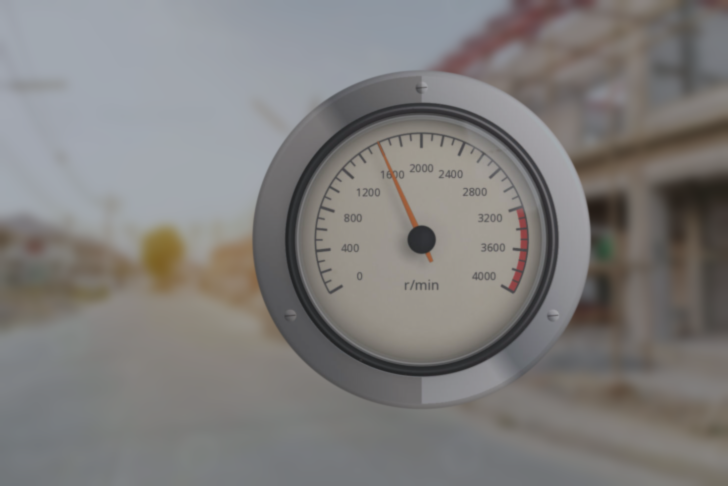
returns 1600 rpm
